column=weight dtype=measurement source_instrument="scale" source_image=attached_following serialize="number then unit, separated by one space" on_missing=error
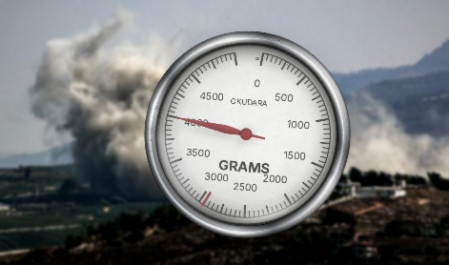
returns 4000 g
